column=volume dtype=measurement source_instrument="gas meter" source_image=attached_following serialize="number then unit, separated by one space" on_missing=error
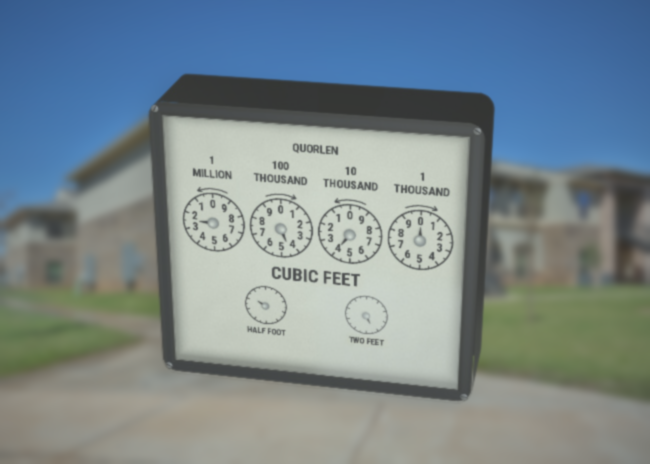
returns 244000 ft³
